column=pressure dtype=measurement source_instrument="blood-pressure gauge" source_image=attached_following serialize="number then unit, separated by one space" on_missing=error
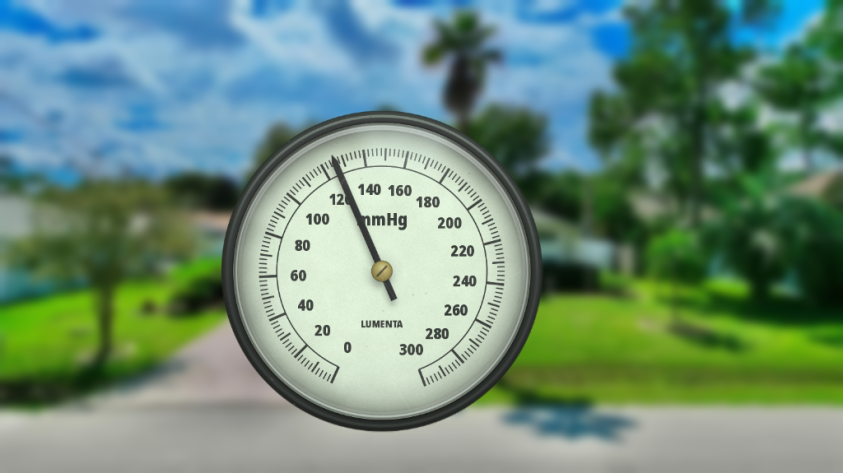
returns 126 mmHg
